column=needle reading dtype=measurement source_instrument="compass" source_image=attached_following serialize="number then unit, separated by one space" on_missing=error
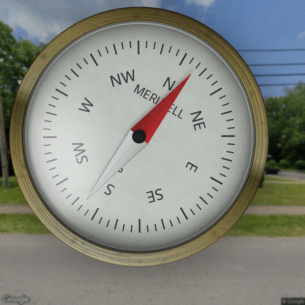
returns 10 °
